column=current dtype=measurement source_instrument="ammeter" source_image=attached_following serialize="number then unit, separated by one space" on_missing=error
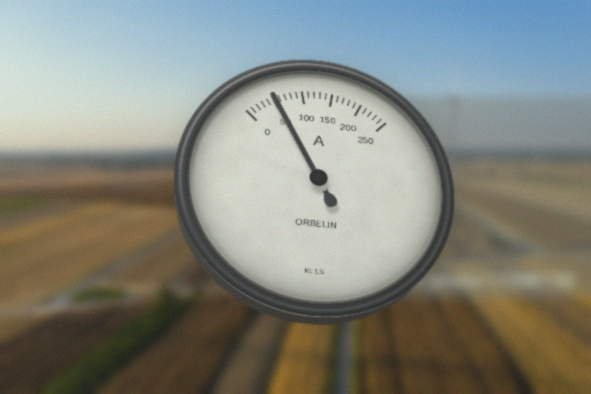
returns 50 A
